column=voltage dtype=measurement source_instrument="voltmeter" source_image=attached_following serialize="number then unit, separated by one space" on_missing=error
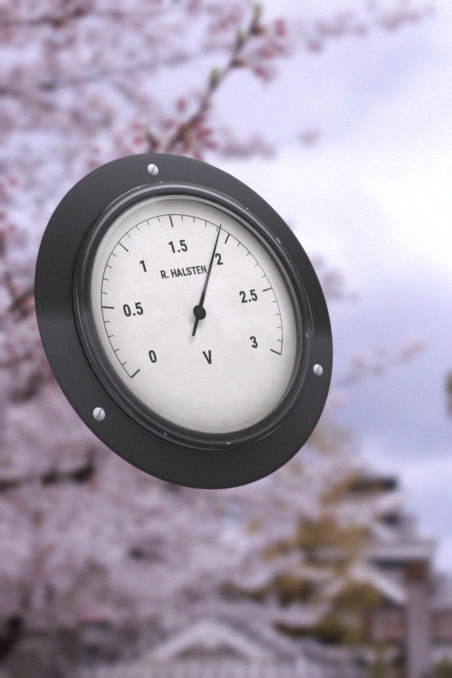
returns 1.9 V
